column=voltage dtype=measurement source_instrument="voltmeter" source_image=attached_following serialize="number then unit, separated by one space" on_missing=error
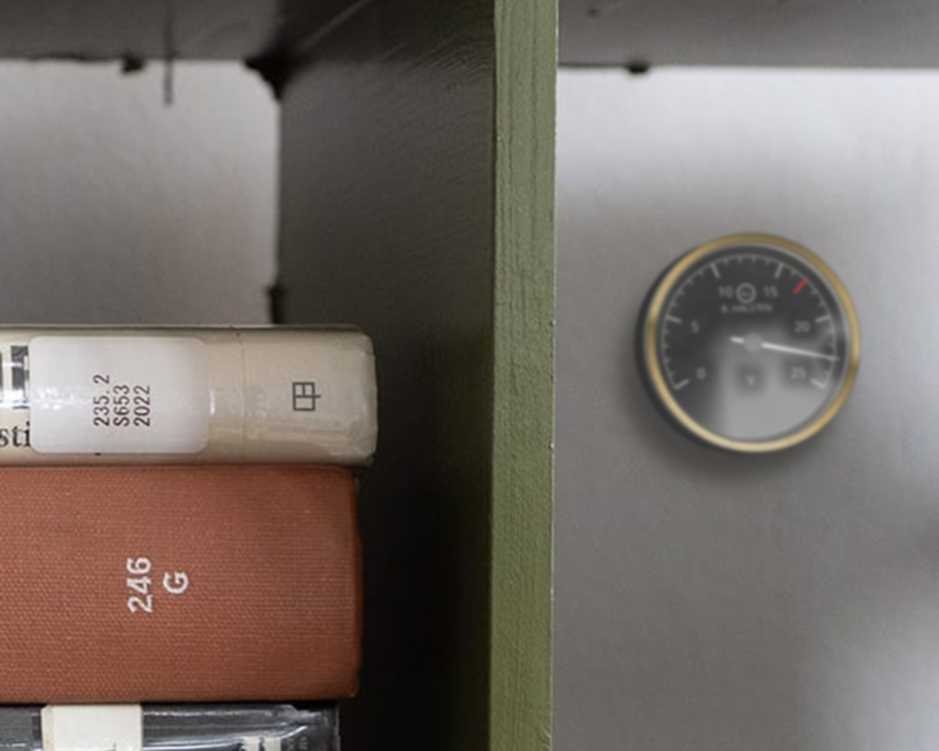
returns 23 V
